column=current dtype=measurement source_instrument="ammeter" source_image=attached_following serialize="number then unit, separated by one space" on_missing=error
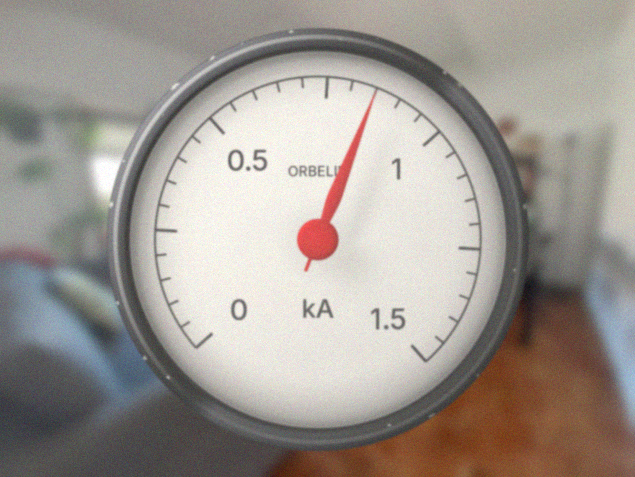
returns 0.85 kA
